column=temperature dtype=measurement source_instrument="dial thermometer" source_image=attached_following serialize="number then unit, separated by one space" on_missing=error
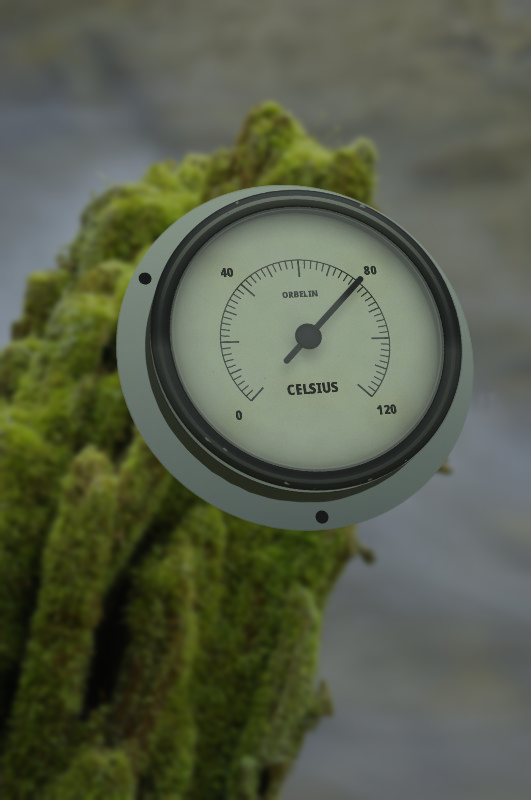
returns 80 °C
